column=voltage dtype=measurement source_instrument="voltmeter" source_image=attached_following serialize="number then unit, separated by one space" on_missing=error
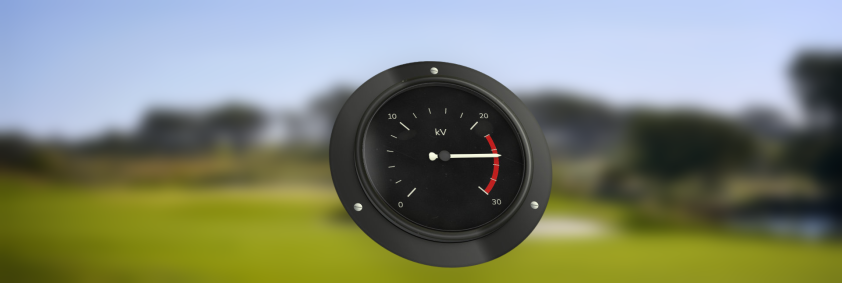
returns 25 kV
